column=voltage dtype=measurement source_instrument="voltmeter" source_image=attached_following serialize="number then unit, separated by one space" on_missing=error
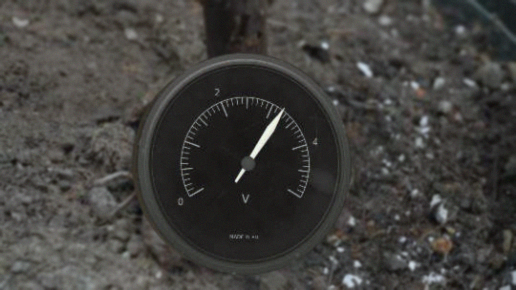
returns 3.2 V
